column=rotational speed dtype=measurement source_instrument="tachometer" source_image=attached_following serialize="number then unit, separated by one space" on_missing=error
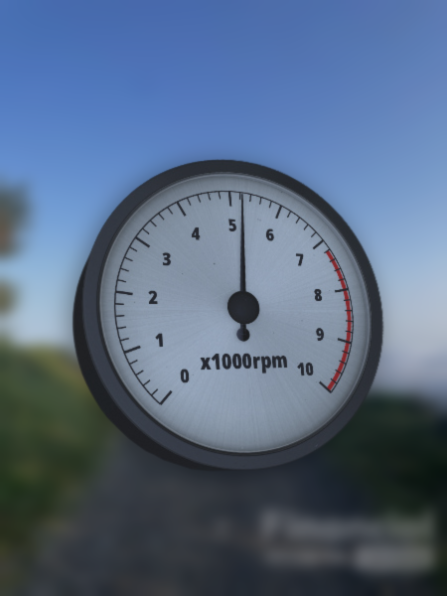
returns 5200 rpm
